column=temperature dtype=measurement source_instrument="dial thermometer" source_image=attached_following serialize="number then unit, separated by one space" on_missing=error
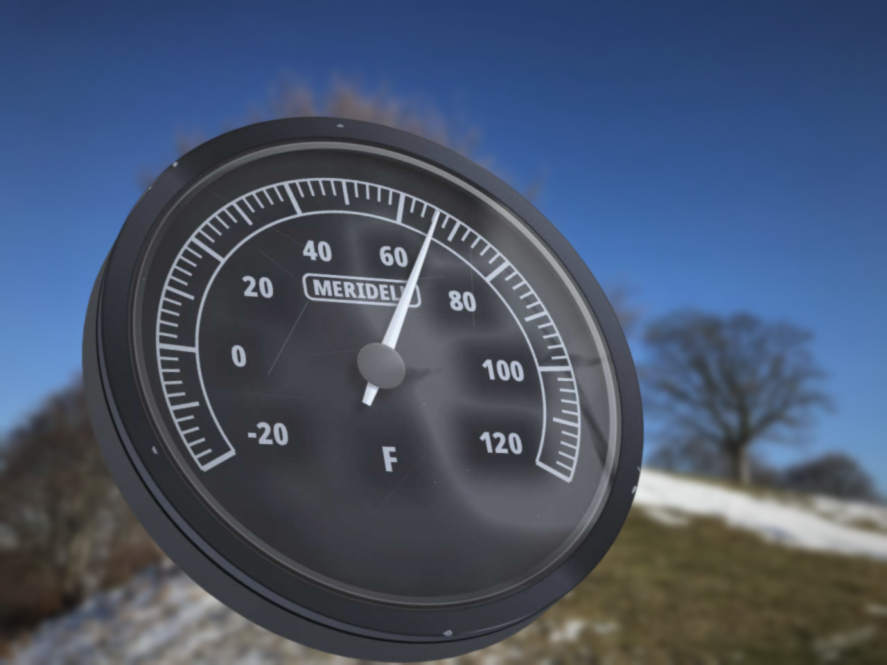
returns 66 °F
